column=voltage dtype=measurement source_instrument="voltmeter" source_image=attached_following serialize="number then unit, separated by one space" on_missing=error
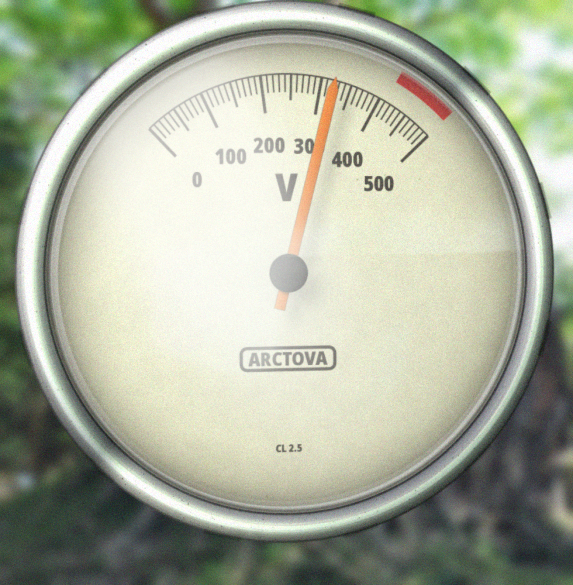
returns 320 V
